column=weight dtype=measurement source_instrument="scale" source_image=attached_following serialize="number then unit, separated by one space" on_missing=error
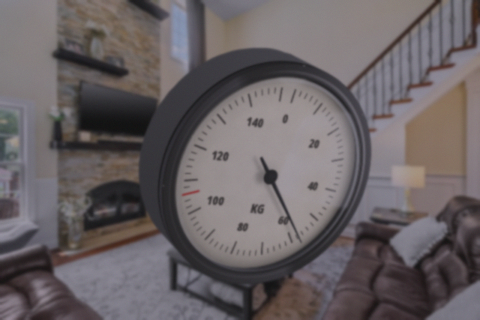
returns 58 kg
